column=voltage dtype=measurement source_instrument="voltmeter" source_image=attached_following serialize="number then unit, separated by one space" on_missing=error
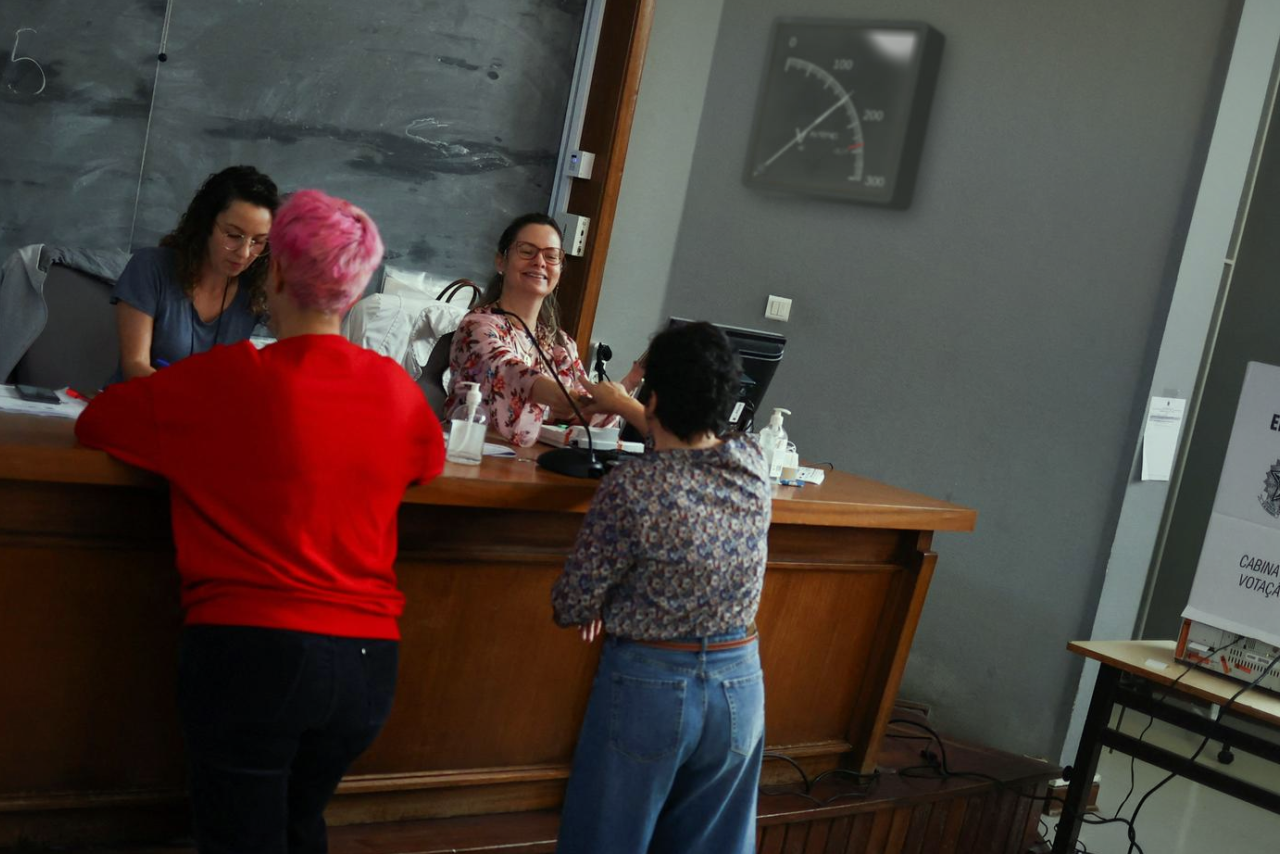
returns 150 V
